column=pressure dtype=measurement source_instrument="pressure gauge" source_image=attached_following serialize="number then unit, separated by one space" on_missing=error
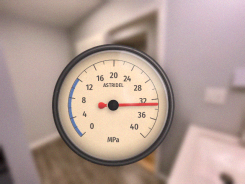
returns 33 MPa
